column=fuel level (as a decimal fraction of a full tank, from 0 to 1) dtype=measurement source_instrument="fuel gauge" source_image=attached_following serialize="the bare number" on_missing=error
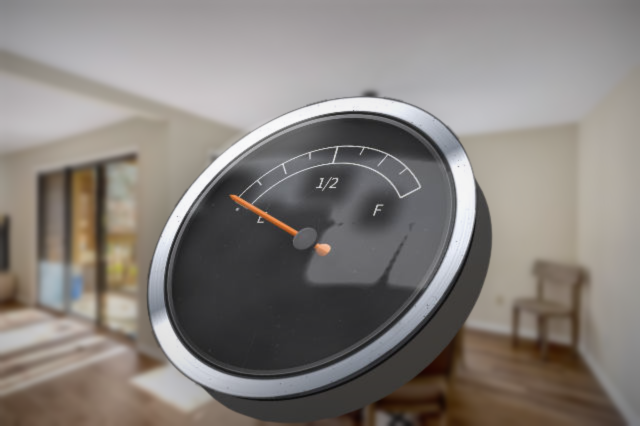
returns 0
